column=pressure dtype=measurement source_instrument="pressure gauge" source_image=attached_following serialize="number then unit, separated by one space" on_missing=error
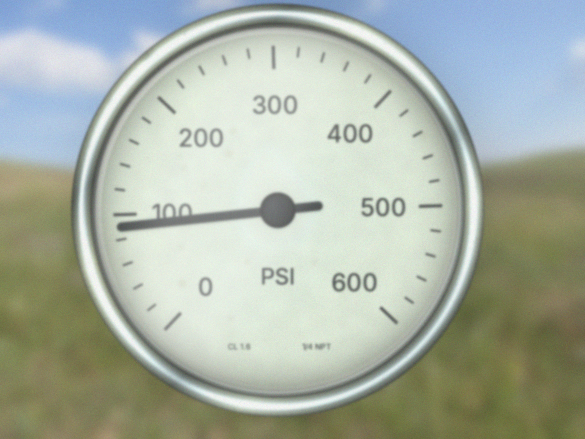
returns 90 psi
